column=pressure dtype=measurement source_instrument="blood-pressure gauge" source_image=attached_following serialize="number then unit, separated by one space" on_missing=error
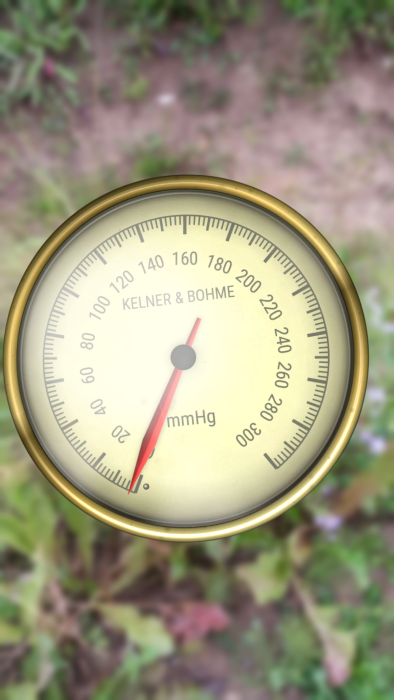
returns 2 mmHg
